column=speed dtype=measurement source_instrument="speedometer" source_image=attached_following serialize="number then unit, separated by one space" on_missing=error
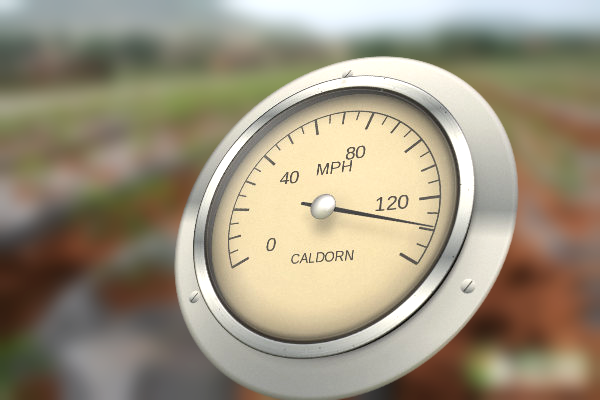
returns 130 mph
